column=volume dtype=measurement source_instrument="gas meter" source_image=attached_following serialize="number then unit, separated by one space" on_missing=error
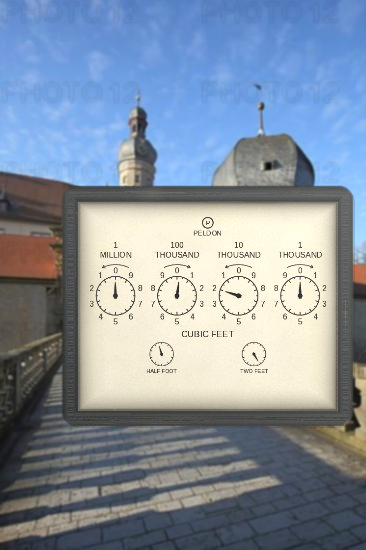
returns 2000 ft³
